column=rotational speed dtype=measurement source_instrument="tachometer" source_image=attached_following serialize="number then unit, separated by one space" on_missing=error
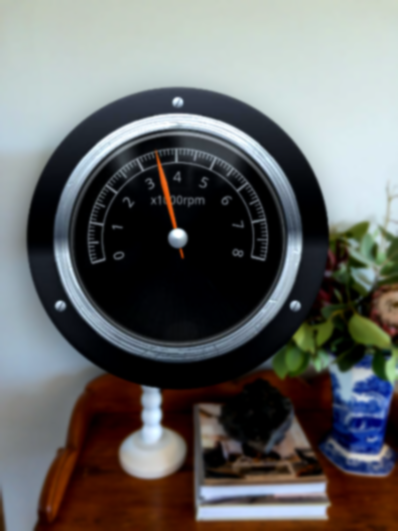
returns 3500 rpm
